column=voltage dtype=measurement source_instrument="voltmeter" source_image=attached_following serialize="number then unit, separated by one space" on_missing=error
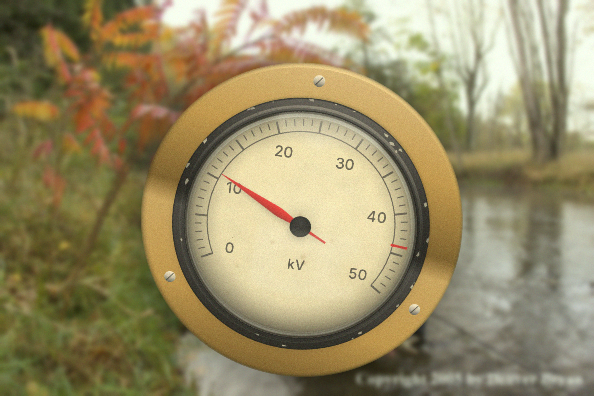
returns 11 kV
